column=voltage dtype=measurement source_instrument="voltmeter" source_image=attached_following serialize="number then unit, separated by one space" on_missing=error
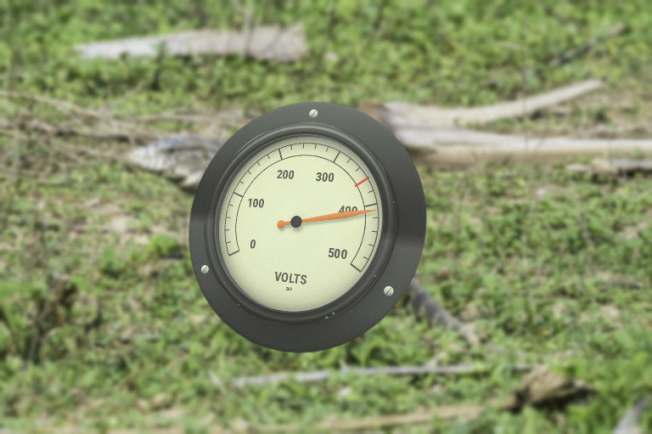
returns 410 V
